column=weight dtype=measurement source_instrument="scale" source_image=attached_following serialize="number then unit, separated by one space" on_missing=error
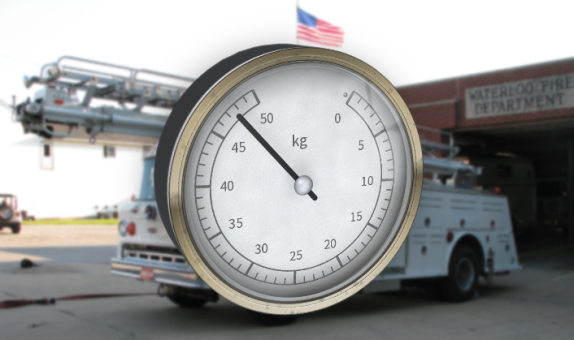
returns 47.5 kg
